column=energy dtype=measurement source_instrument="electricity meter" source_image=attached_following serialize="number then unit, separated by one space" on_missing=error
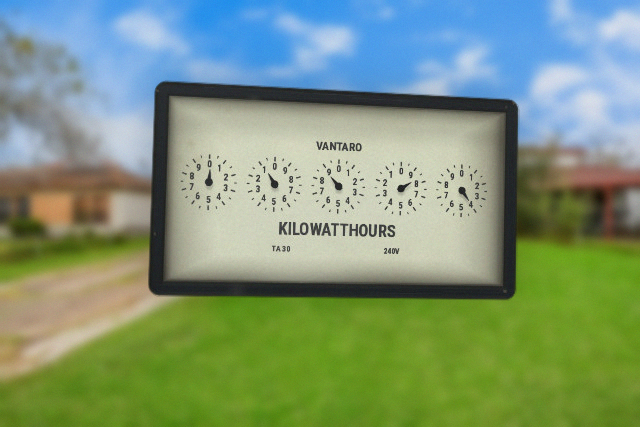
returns 884 kWh
